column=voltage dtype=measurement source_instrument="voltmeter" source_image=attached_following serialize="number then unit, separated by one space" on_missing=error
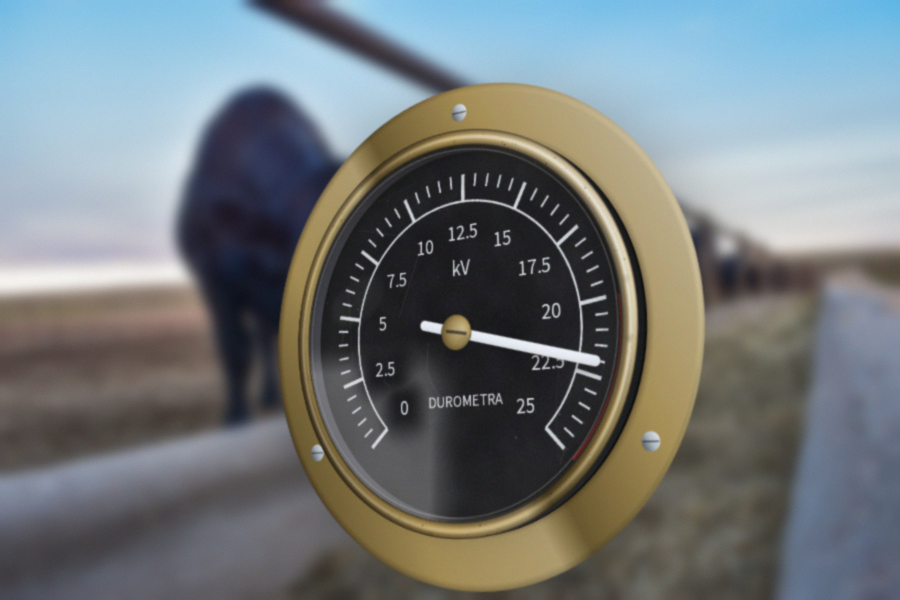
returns 22 kV
